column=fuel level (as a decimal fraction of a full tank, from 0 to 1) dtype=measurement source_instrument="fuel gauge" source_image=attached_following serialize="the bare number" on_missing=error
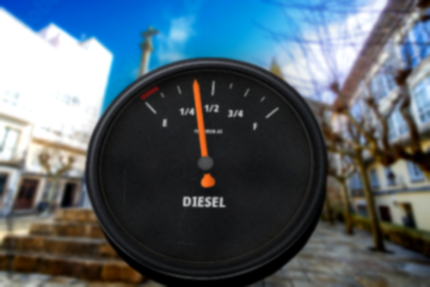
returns 0.375
